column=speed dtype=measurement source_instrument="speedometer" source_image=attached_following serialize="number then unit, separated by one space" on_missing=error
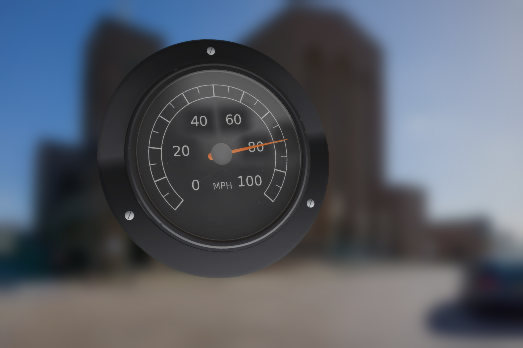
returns 80 mph
